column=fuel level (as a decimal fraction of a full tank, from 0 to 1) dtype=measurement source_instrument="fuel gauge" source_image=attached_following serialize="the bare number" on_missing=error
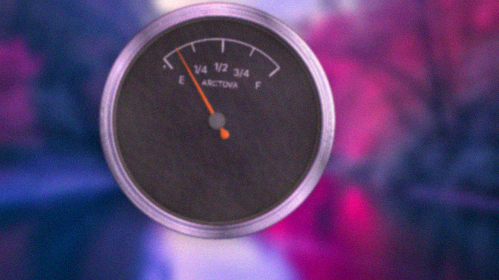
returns 0.125
